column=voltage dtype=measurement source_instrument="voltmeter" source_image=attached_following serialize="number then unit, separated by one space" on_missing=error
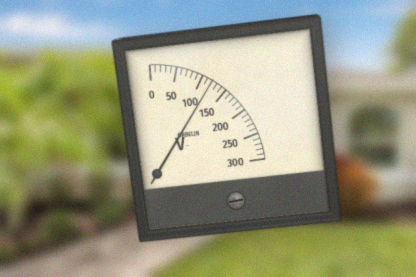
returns 120 V
